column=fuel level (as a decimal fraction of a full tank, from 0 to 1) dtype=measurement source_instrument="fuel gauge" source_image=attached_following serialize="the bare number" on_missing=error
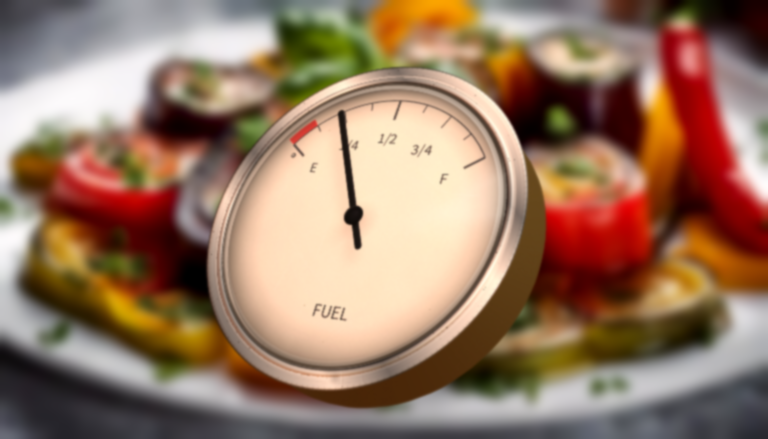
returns 0.25
